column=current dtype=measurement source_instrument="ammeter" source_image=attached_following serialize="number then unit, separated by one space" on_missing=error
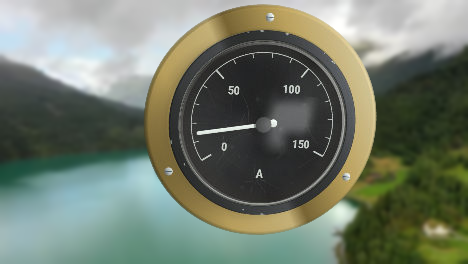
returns 15 A
